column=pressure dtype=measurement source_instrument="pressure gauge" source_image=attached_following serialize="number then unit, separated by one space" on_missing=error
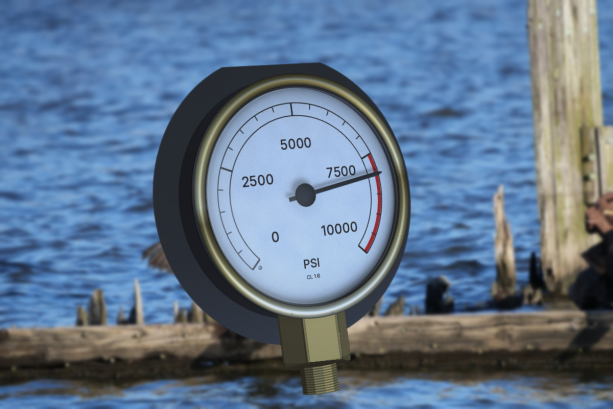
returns 8000 psi
